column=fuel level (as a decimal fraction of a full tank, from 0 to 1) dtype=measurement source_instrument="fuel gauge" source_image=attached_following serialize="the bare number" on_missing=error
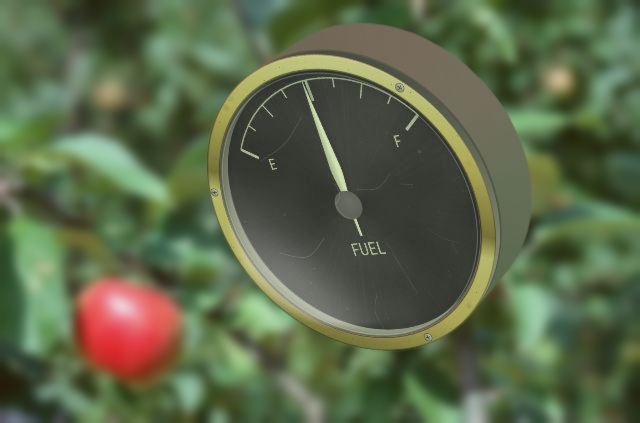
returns 0.5
